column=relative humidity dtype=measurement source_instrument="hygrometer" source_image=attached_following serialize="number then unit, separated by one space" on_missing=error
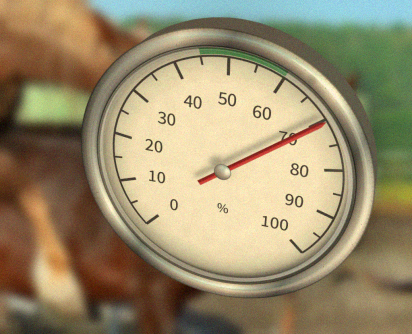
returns 70 %
